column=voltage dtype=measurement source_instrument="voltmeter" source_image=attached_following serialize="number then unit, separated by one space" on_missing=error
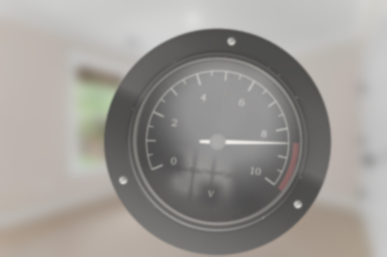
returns 8.5 V
